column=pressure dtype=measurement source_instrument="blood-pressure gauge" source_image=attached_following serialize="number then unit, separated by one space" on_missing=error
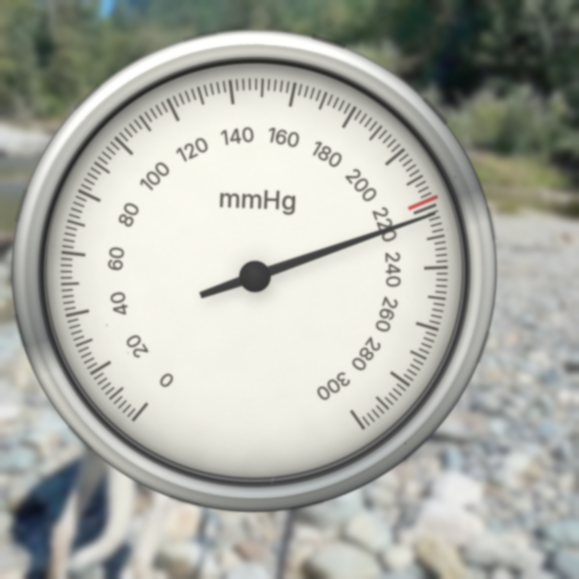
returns 222 mmHg
